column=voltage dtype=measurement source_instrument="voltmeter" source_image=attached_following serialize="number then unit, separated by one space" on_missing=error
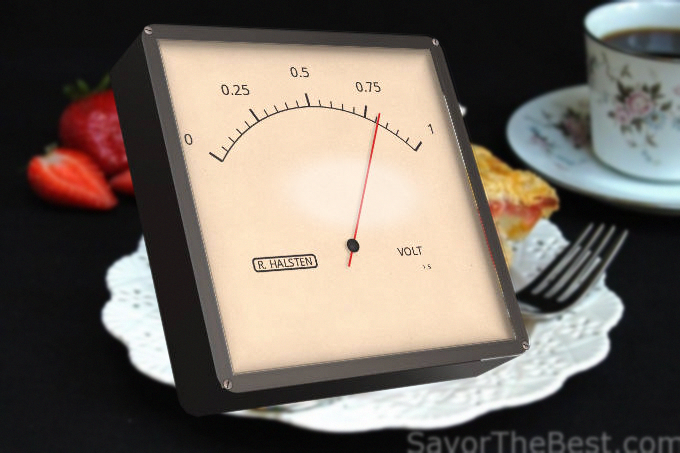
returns 0.8 V
